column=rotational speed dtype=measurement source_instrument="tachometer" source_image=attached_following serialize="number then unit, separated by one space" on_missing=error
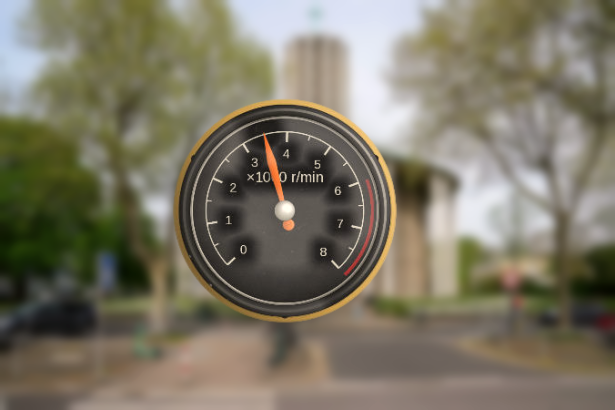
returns 3500 rpm
